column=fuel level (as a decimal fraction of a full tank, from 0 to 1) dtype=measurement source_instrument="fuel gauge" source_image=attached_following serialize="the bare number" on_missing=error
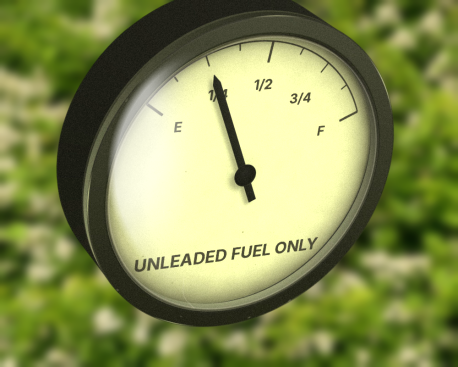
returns 0.25
